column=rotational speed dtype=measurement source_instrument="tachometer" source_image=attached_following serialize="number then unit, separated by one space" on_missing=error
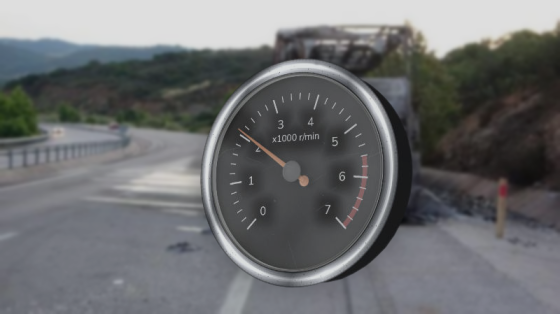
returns 2100 rpm
